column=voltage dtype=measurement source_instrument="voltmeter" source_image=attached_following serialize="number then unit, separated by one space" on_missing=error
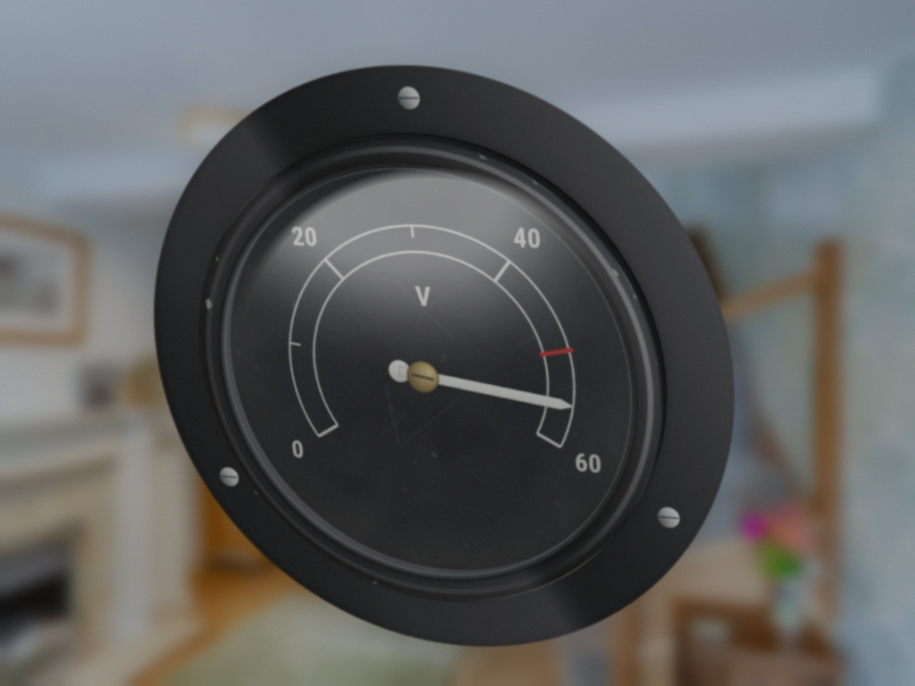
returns 55 V
